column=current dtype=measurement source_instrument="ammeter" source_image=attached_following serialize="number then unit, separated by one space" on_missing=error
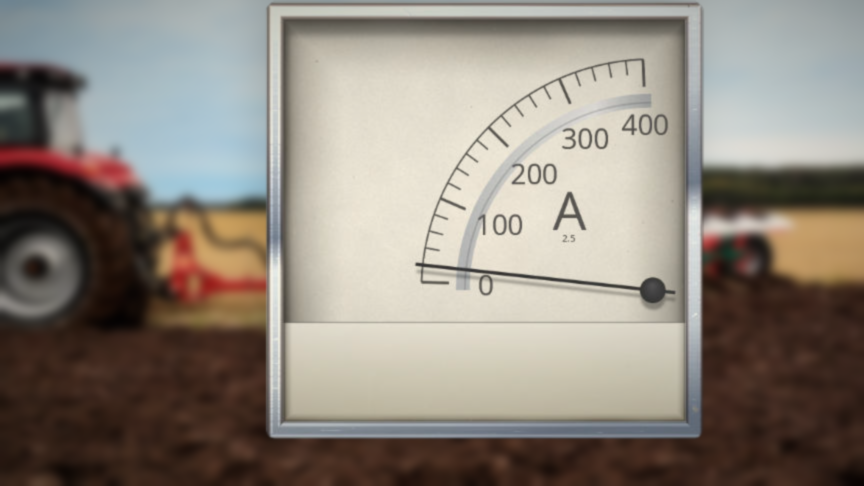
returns 20 A
